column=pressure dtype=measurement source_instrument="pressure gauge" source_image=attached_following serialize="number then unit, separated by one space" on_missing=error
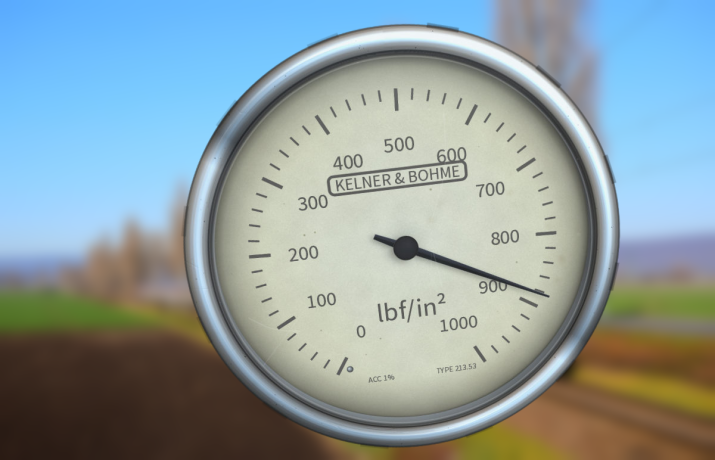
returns 880 psi
